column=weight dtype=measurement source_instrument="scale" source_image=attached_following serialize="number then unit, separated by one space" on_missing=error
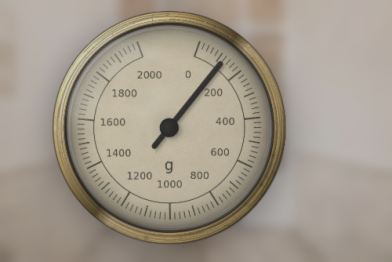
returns 120 g
